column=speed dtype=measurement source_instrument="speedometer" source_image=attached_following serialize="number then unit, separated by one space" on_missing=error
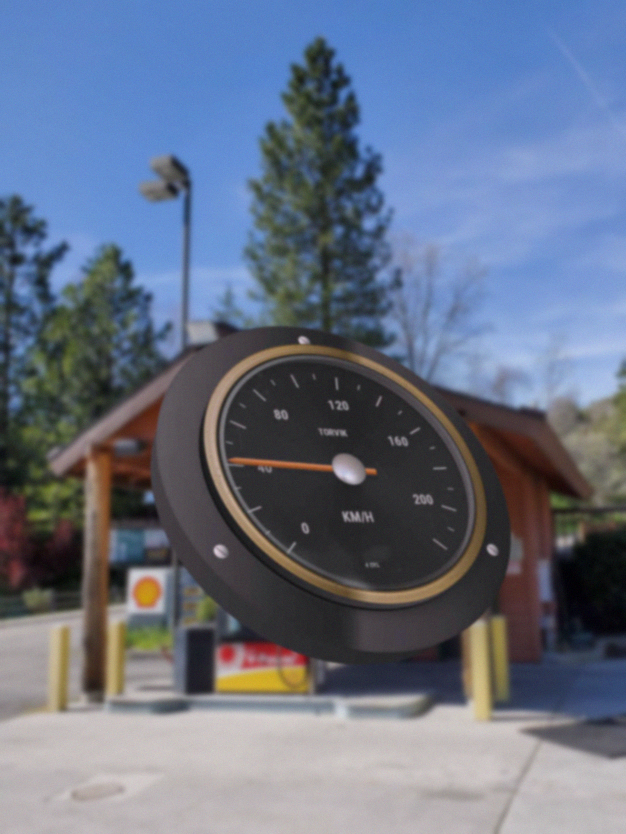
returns 40 km/h
